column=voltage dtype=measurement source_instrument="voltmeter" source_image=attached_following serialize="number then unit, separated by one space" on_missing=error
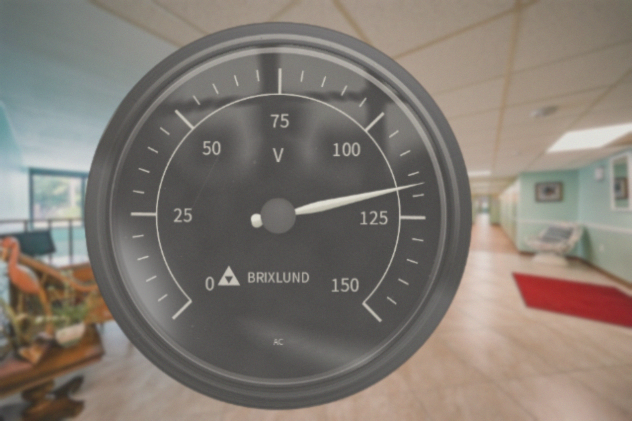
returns 117.5 V
